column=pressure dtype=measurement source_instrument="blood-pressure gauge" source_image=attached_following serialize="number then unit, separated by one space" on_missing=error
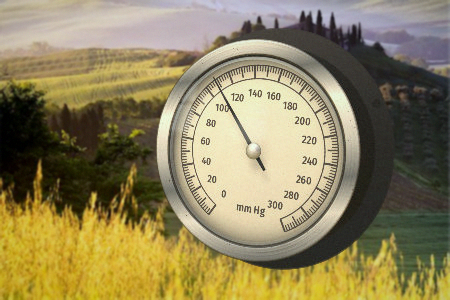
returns 110 mmHg
